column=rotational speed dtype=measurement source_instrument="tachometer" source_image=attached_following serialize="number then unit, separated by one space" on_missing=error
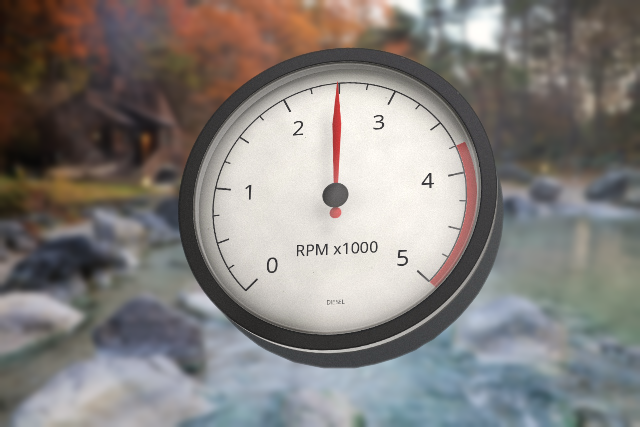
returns 2500 rpm
